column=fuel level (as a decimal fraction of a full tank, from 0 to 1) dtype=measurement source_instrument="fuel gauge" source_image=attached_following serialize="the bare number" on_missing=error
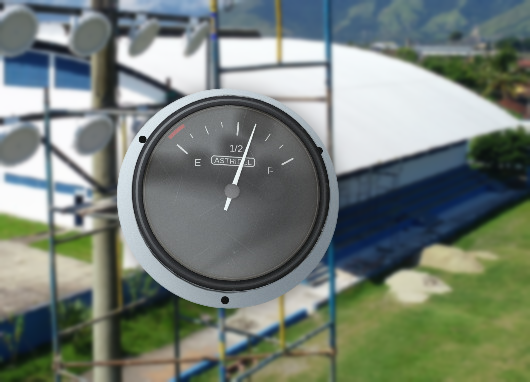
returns 0.625
